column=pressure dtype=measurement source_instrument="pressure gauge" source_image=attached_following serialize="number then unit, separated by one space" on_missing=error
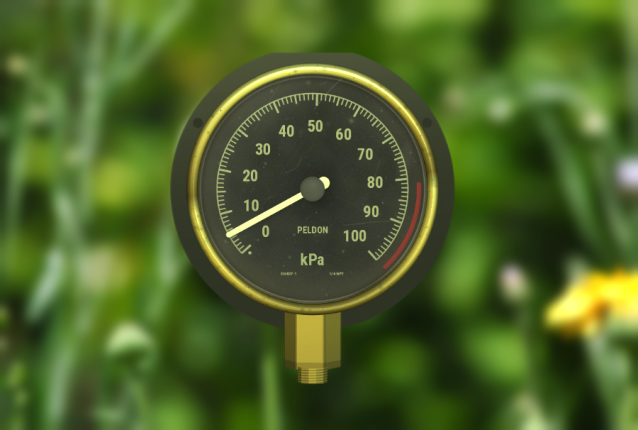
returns 5 kPa
